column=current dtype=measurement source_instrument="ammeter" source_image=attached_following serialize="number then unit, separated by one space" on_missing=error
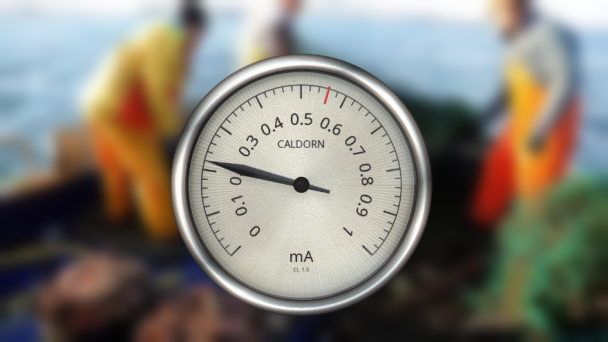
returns 0.22 mA
